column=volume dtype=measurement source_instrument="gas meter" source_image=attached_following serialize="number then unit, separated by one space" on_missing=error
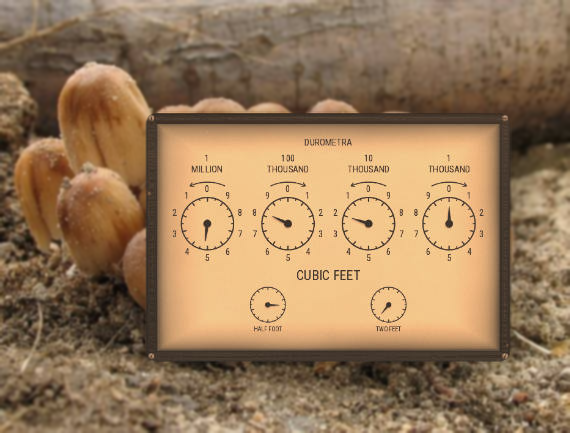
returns 482000 ft³
